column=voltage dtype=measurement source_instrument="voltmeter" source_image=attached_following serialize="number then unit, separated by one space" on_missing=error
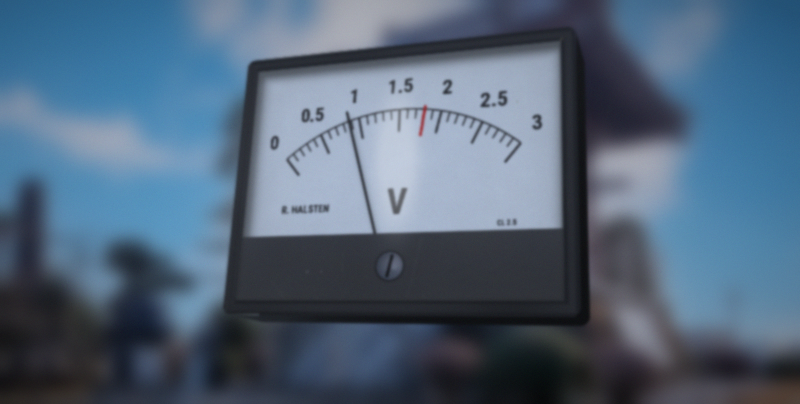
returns 0.9 V
